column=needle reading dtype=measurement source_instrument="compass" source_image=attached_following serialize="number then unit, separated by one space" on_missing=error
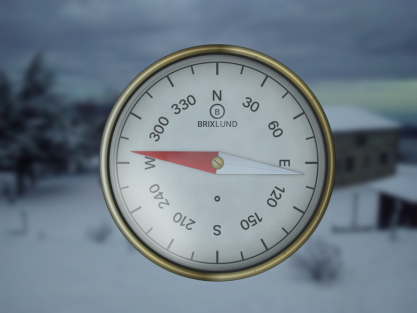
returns 277.5 °
